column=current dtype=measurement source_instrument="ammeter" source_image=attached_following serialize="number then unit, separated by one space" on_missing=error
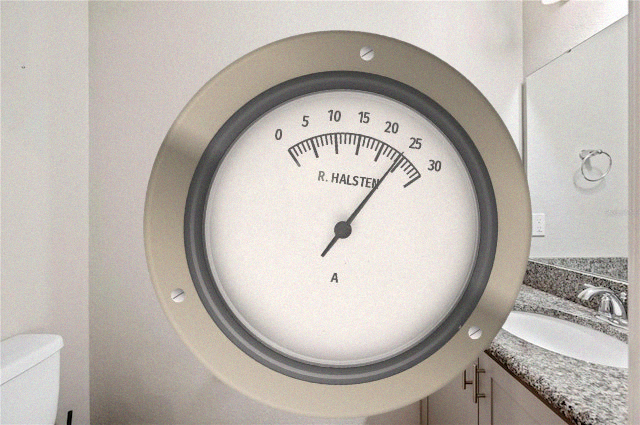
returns 24 A
